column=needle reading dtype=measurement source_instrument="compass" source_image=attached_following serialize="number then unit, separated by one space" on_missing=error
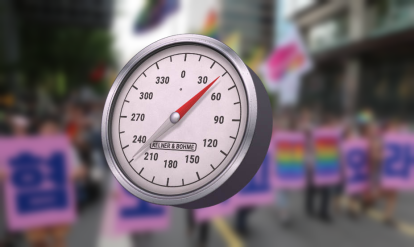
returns 45 °
